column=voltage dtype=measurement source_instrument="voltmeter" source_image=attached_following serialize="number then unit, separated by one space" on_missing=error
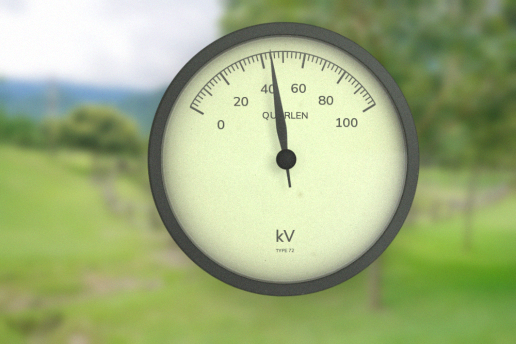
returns 44 kV
